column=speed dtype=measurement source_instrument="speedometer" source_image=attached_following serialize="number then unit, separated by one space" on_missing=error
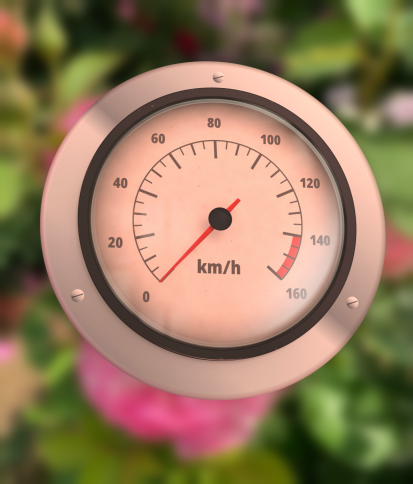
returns 0 km/h
